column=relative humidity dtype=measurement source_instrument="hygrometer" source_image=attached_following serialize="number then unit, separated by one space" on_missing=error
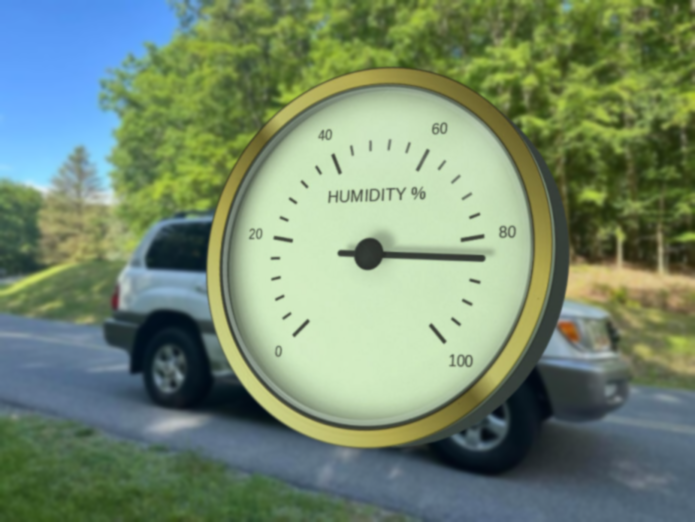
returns 84 %
